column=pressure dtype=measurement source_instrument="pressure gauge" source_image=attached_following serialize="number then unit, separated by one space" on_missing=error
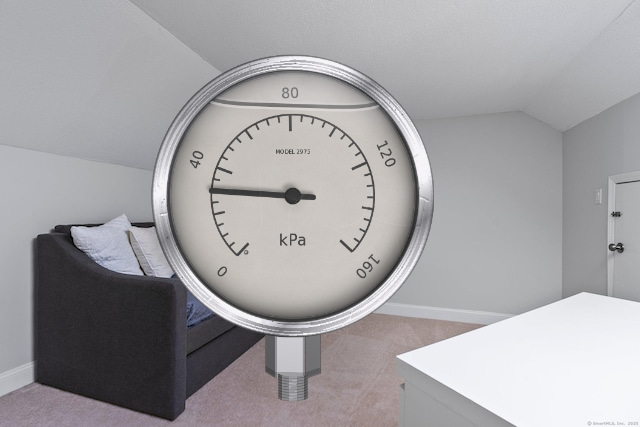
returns 30 kPa
